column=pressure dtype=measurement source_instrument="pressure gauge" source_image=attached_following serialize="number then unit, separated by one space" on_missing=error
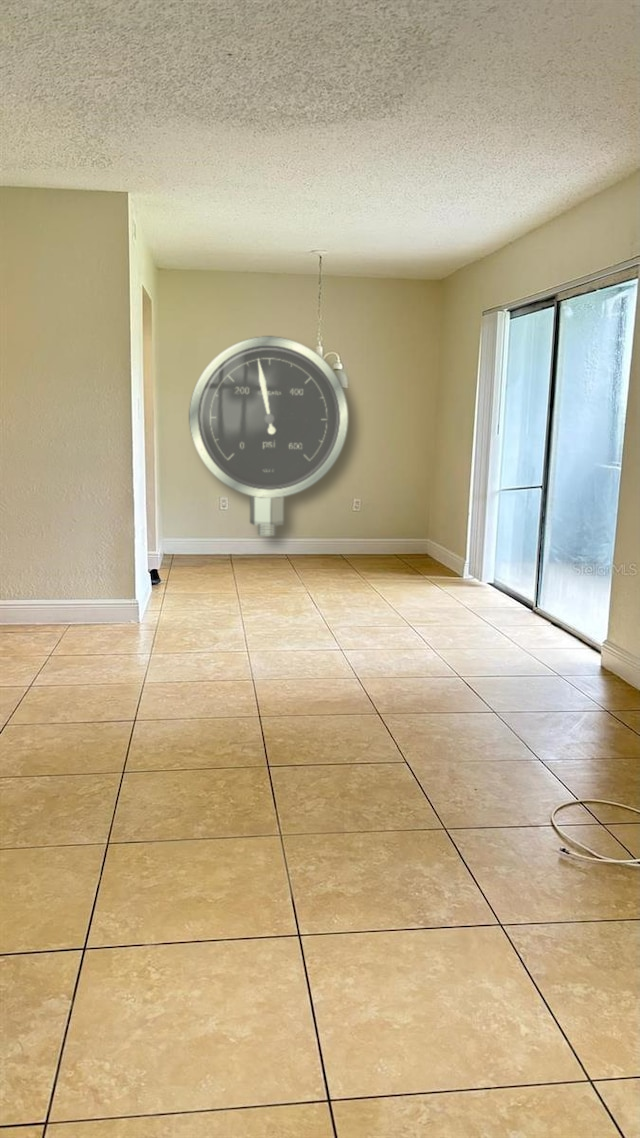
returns 275 psi
